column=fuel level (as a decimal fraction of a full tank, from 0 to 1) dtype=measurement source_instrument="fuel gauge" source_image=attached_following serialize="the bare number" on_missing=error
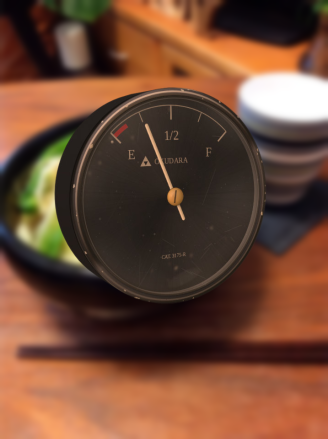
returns 0.25
